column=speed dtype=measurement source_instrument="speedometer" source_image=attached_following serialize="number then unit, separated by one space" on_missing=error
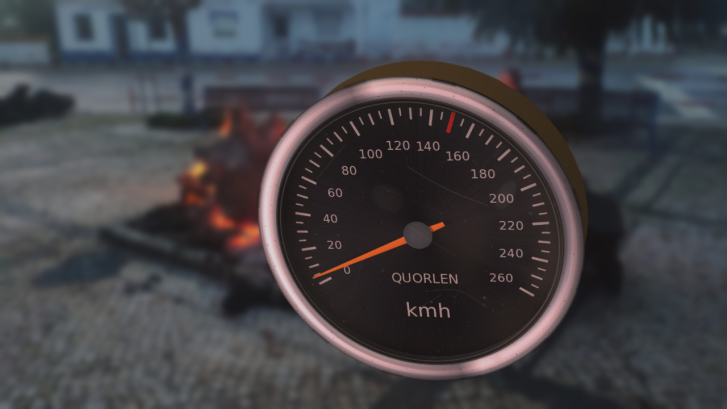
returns 5 km/h
